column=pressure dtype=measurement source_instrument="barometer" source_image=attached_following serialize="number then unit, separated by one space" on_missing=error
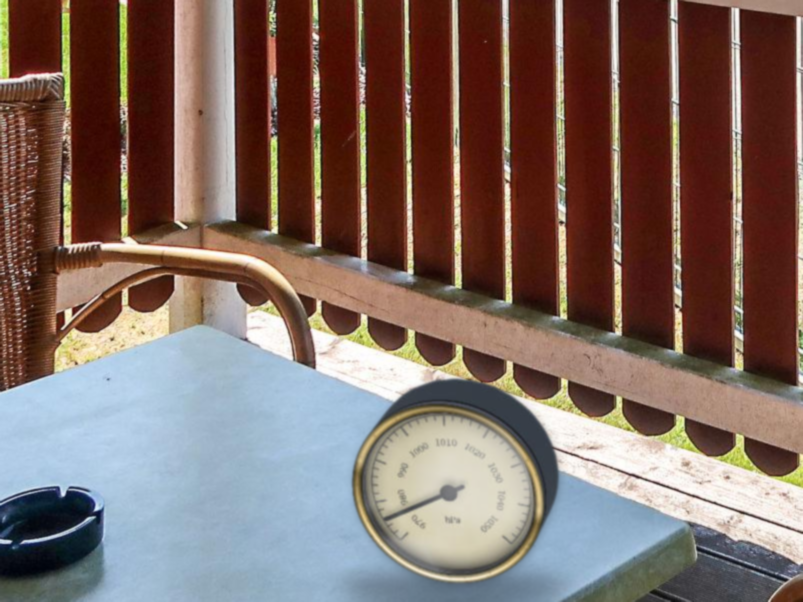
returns 976 hPa
